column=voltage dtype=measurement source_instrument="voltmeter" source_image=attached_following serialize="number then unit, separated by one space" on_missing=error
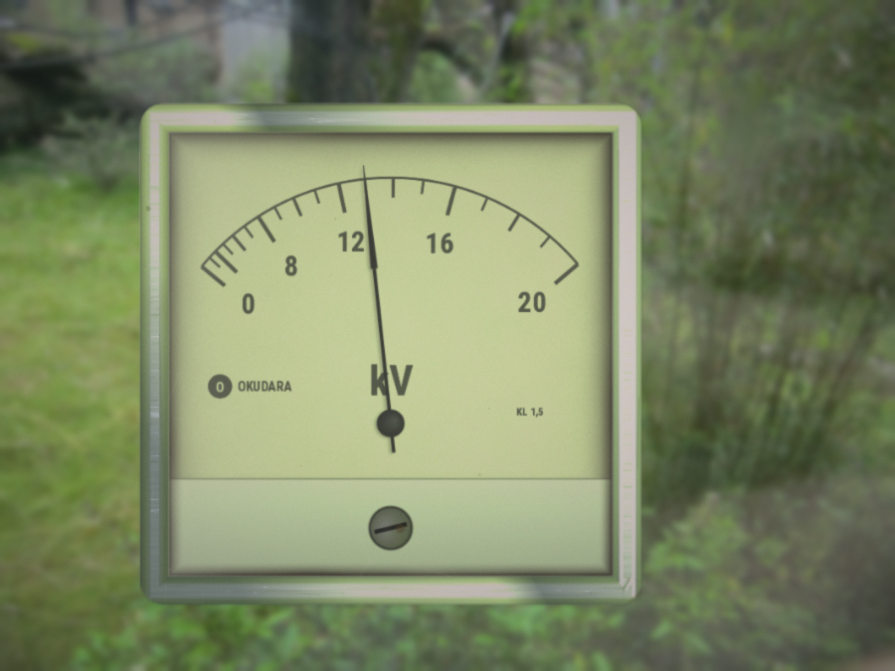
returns 13 kV
